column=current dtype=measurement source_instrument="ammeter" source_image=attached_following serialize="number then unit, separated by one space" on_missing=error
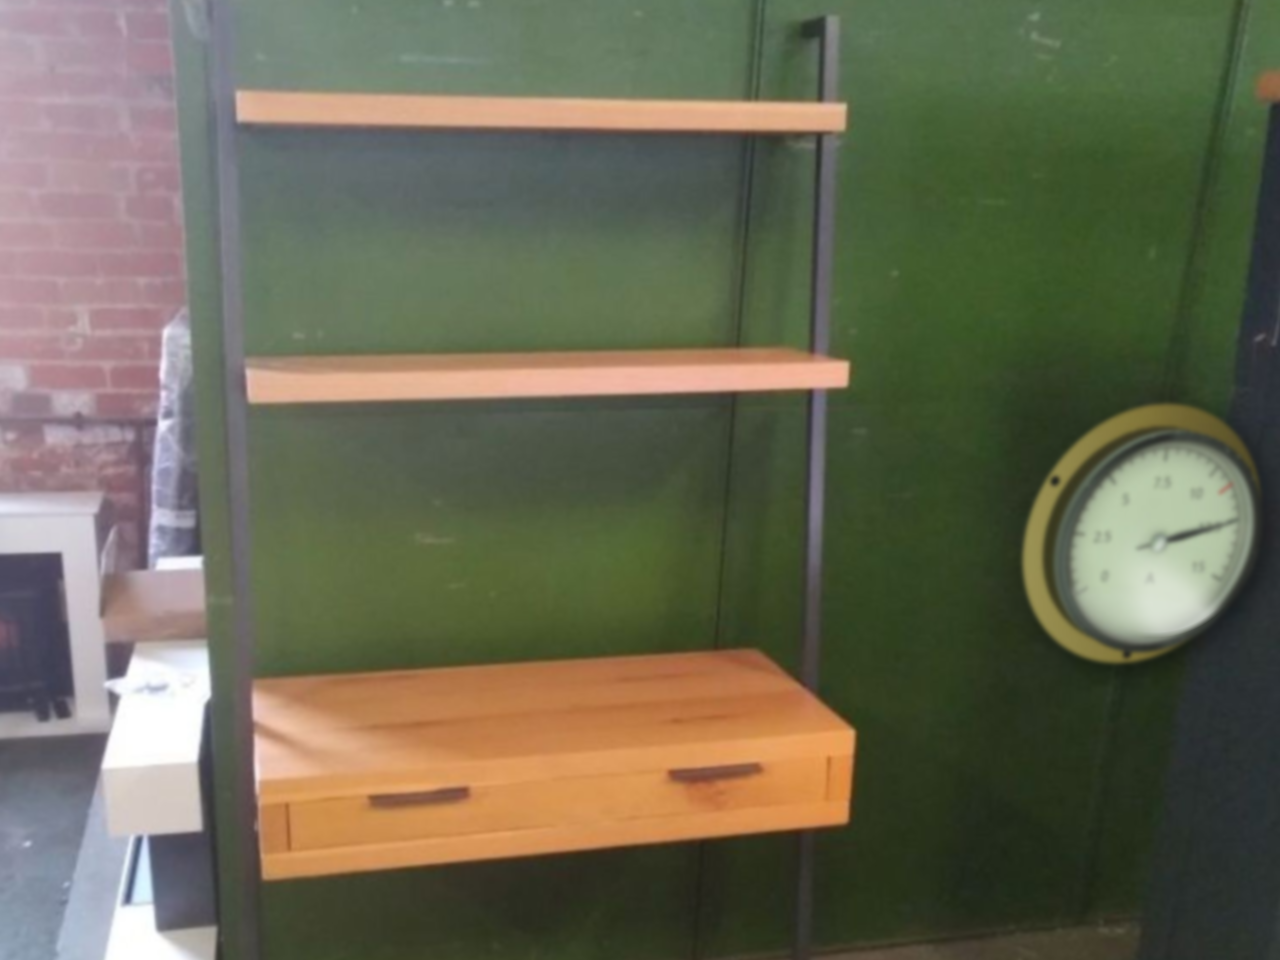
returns 12.5 A
